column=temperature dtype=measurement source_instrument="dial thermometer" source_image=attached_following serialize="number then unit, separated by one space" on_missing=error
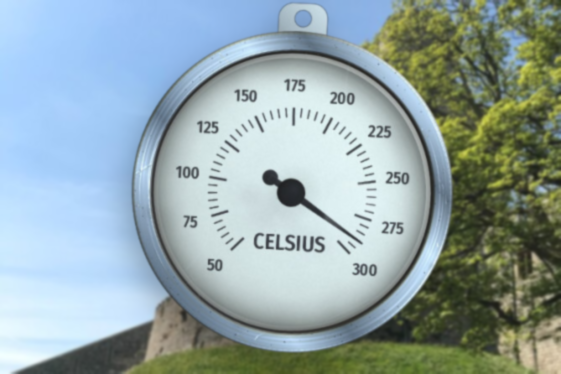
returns 290 °C
